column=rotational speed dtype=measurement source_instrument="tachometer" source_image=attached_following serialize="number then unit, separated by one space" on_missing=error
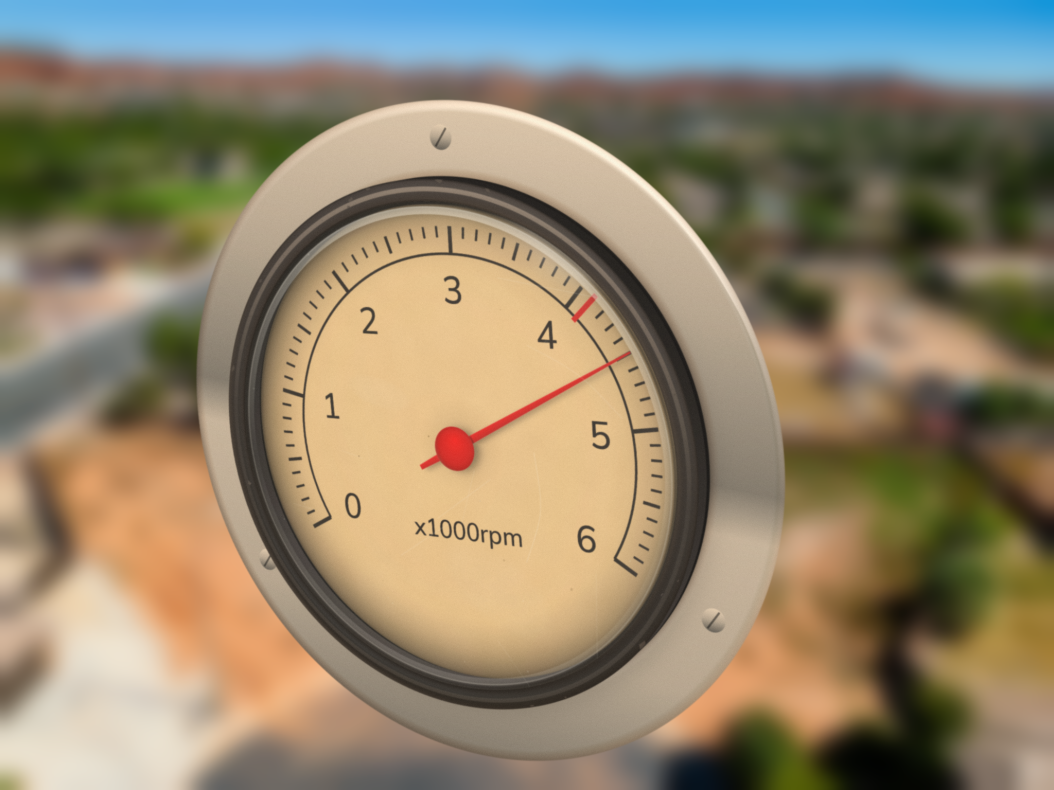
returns 4500 rpm
